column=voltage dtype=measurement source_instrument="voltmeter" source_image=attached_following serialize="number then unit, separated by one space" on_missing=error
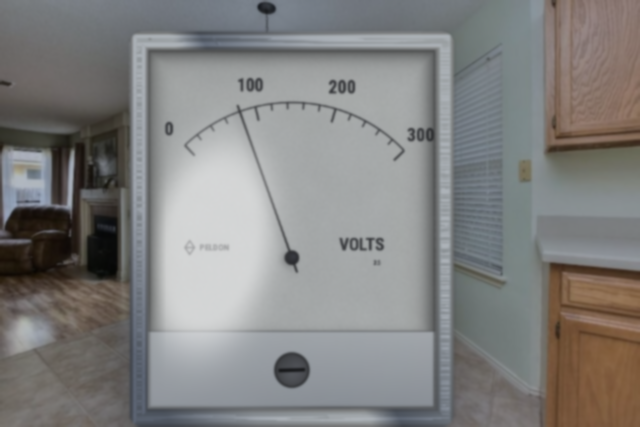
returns 80 V
